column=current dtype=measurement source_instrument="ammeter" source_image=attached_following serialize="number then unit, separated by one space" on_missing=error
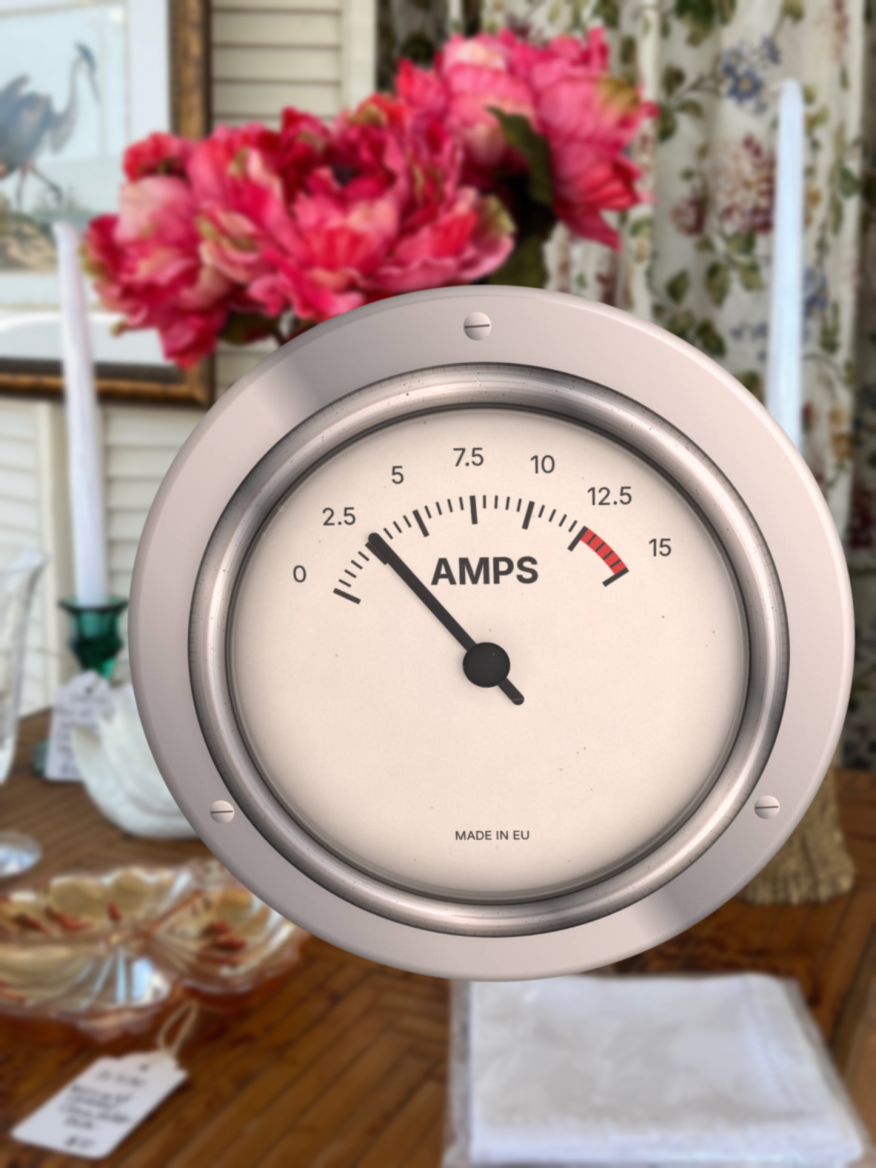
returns 3 A
